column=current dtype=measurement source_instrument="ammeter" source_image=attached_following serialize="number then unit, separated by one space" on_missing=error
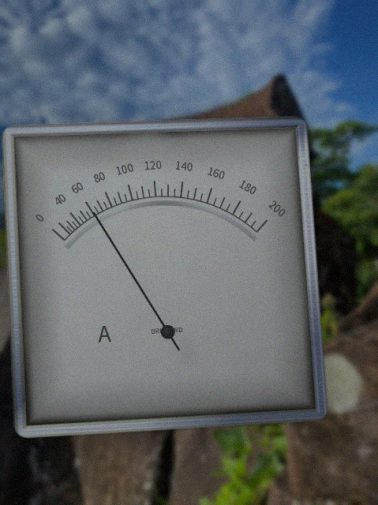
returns 60 A
